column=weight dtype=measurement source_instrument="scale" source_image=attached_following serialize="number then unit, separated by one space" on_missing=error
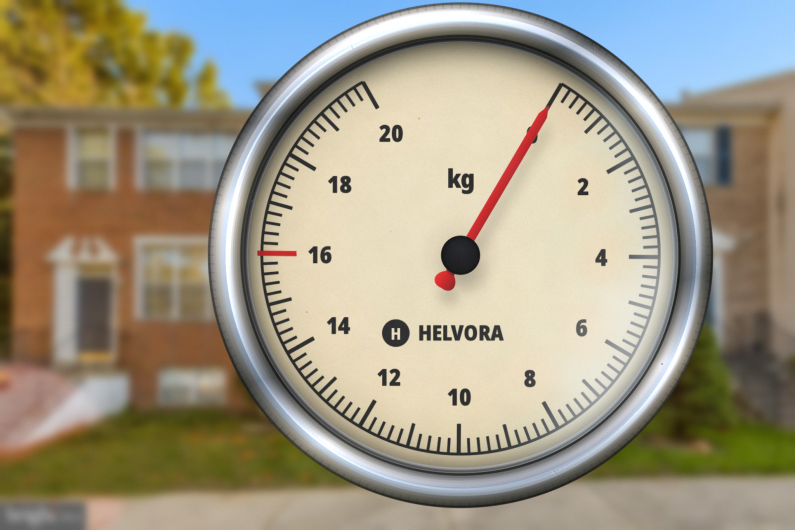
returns 0 kg
